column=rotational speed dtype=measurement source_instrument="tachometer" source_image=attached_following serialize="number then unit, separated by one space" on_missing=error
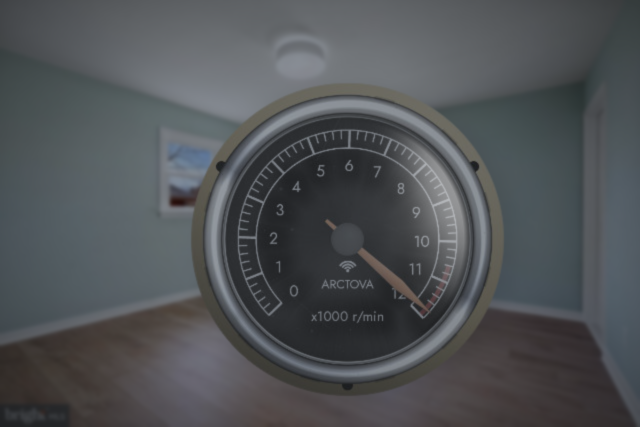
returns 11800 rpm
